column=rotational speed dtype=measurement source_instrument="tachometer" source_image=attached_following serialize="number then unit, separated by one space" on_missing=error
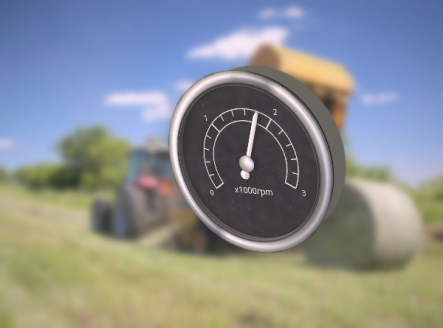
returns 1800 rpm
